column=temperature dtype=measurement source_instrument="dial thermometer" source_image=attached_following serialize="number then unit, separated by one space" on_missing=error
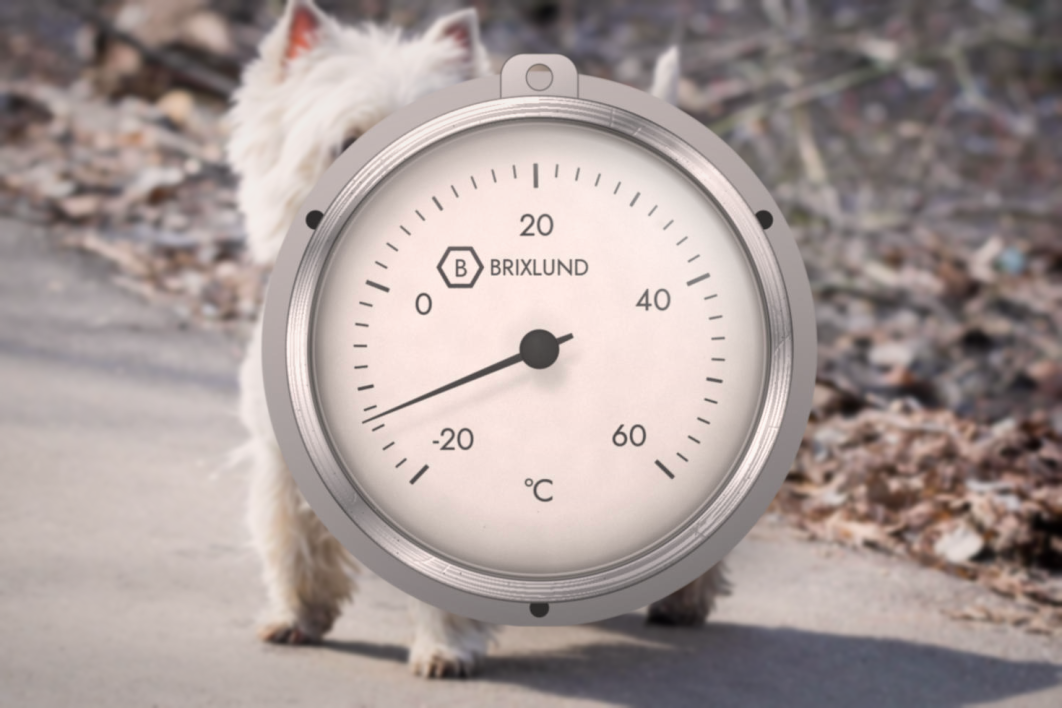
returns -13 °C
